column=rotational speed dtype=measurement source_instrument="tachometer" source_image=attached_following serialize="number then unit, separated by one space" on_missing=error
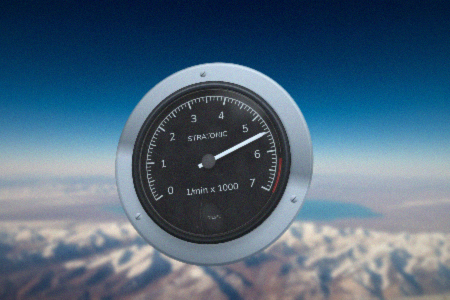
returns 5500 rpm
